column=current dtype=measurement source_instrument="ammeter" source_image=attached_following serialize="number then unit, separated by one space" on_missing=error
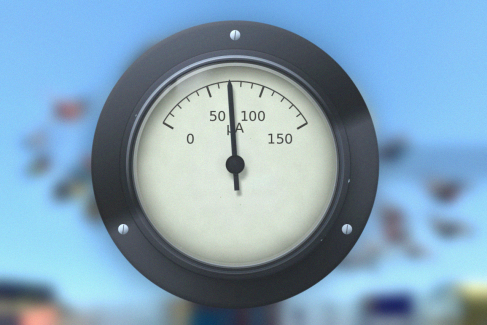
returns 70 µA
